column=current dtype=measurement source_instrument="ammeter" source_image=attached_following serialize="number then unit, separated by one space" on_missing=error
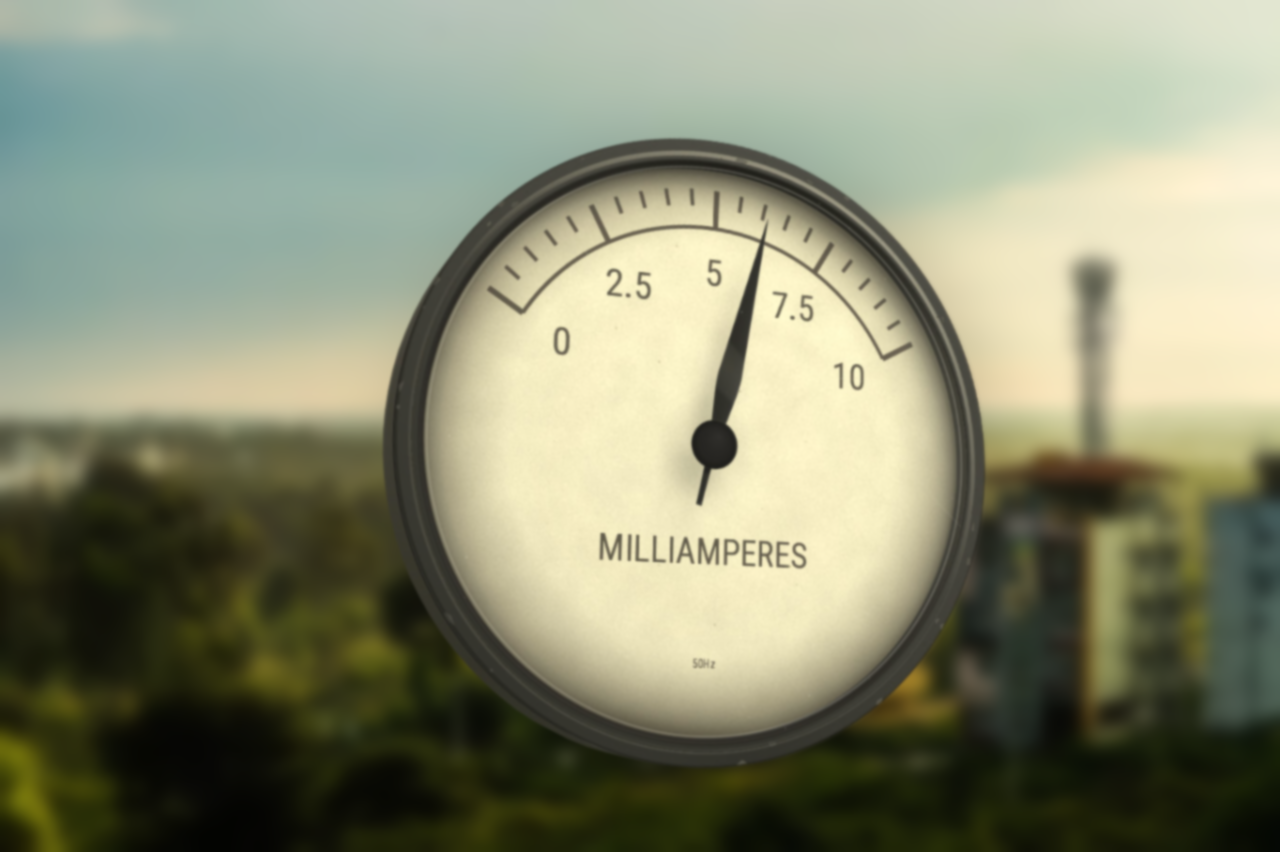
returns 6 mA
